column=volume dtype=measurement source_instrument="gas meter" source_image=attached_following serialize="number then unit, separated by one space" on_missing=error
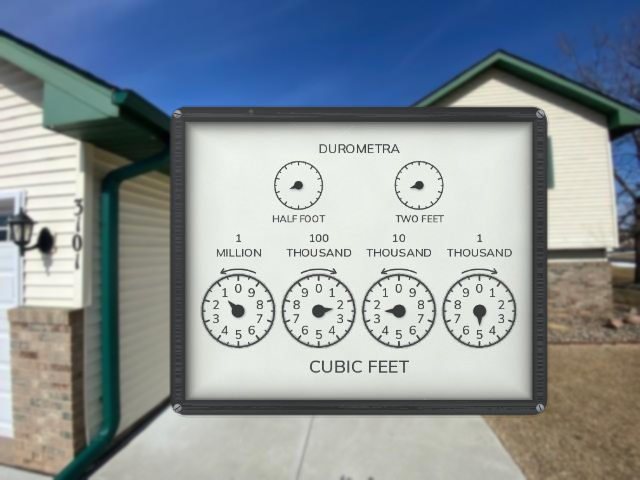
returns 122500 ft³
